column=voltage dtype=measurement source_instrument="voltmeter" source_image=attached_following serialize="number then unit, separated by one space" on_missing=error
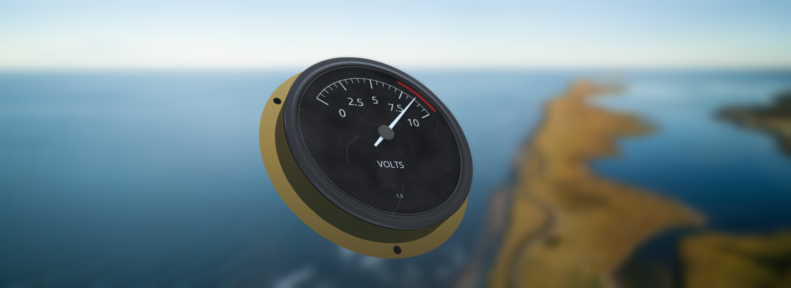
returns 8.5 V
